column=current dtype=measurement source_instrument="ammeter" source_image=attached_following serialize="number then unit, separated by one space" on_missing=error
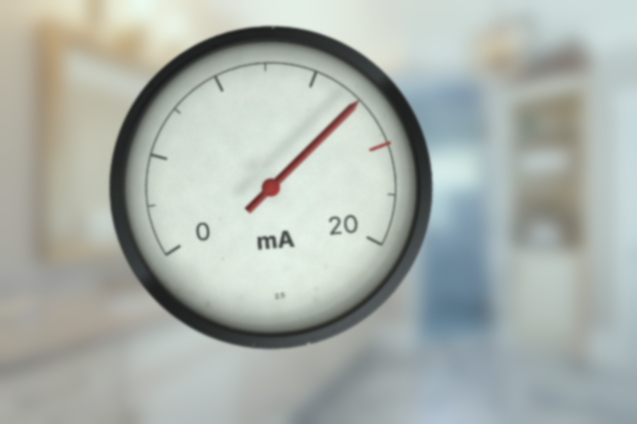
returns 14 mA
